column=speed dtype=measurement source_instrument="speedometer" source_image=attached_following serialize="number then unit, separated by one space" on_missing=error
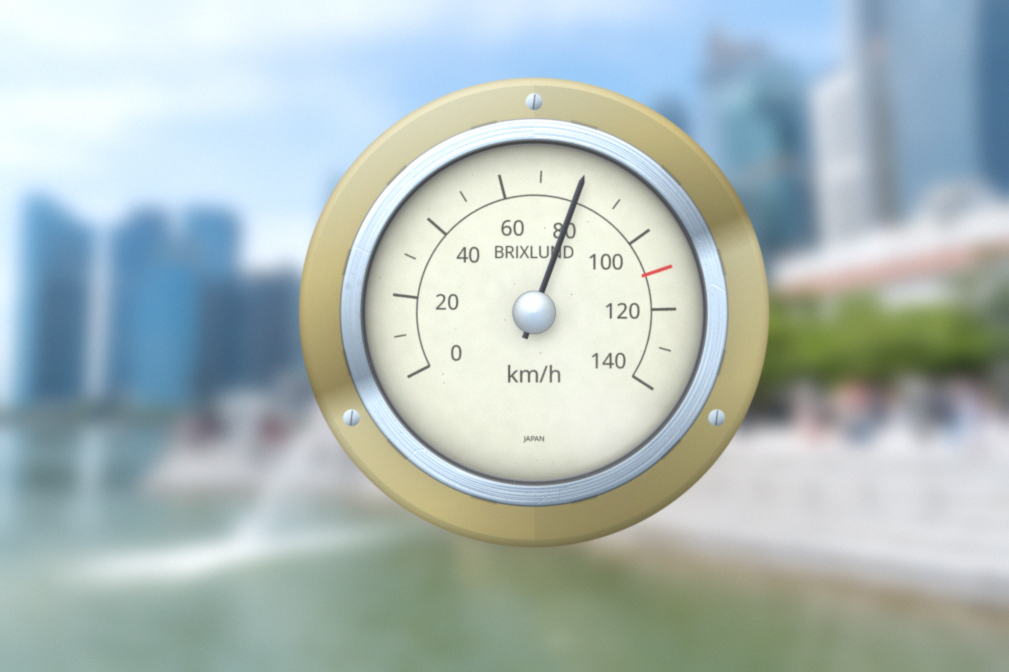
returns 80 km/h
